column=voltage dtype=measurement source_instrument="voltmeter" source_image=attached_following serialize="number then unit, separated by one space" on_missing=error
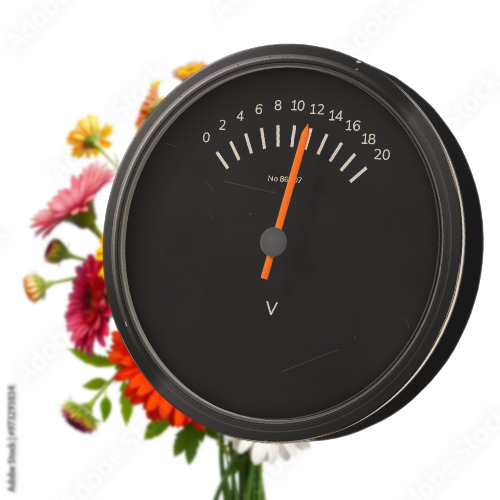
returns 12 V
